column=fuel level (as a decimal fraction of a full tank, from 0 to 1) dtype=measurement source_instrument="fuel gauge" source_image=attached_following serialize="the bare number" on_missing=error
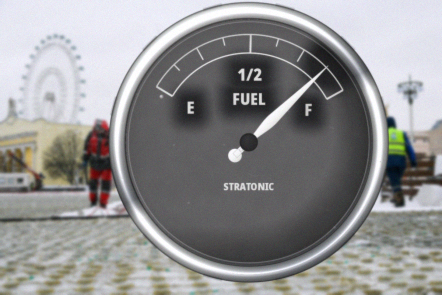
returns 0.875
